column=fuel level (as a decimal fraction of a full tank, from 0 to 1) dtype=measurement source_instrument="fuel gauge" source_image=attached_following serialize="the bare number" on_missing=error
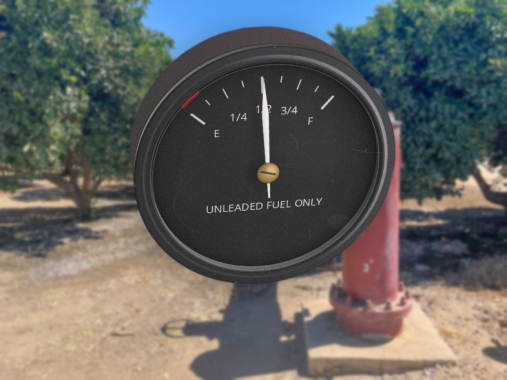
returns 0.5
